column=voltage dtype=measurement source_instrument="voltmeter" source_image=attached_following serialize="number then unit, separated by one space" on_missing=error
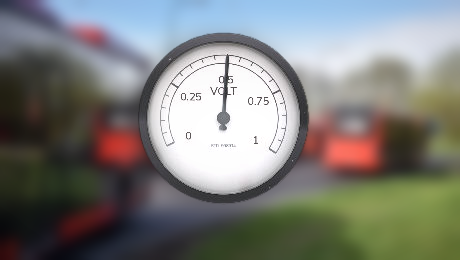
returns 0.5 V
